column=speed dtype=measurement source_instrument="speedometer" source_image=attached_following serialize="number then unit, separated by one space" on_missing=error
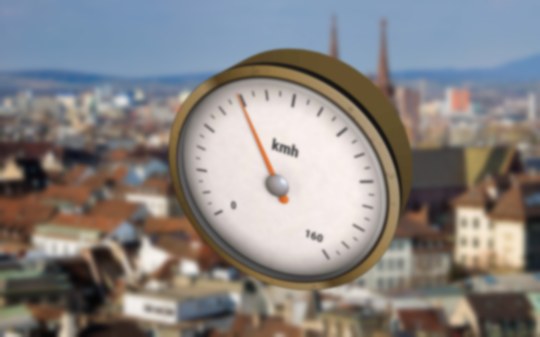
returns 60 km/h
